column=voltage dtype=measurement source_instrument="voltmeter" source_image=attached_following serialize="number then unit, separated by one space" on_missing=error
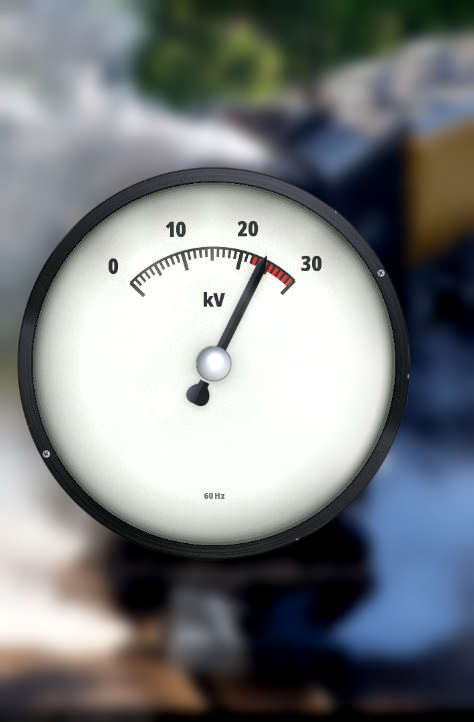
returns 24 kV
